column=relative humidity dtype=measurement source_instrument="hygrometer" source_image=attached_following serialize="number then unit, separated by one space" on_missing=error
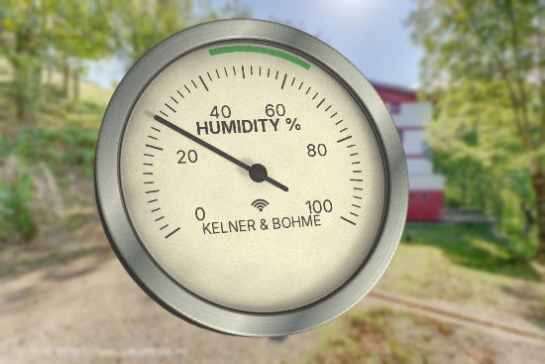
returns 26 %
